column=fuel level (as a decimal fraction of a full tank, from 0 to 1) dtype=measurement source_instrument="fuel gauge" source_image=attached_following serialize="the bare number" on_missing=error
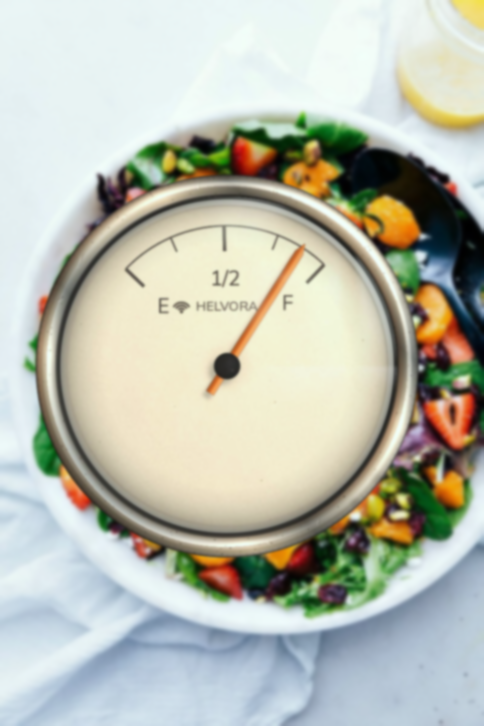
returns 0.875
